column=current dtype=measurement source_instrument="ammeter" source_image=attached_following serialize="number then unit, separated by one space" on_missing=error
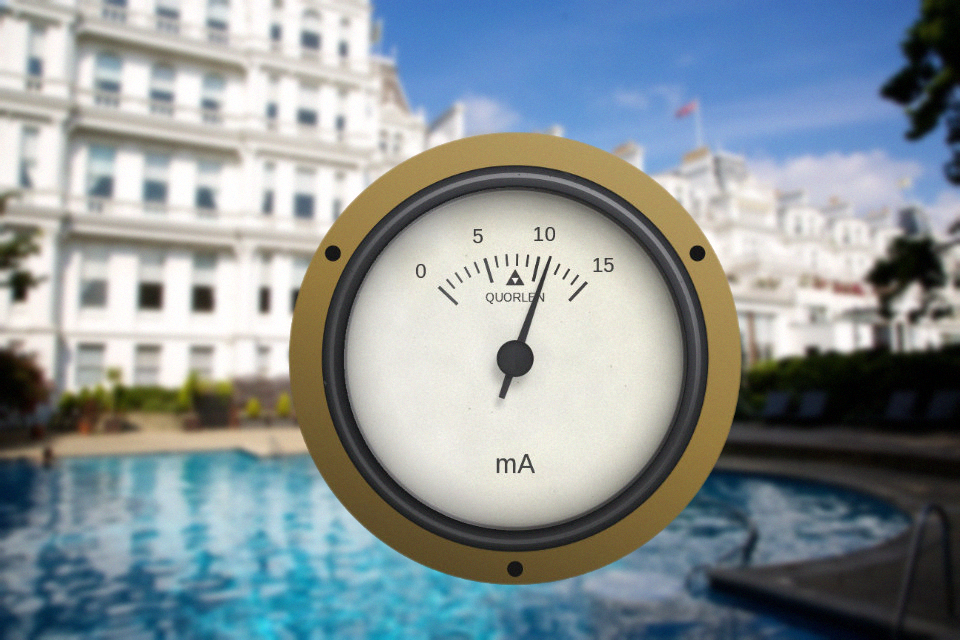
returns 11 mA
